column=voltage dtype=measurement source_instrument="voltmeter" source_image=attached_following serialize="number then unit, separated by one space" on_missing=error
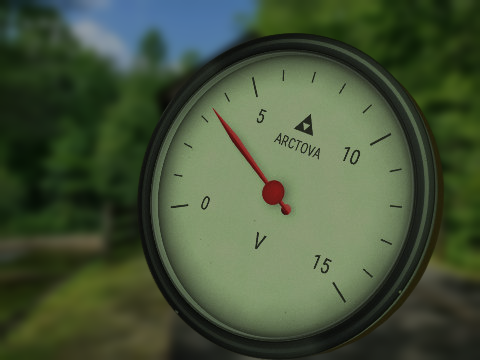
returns 3.5 V
